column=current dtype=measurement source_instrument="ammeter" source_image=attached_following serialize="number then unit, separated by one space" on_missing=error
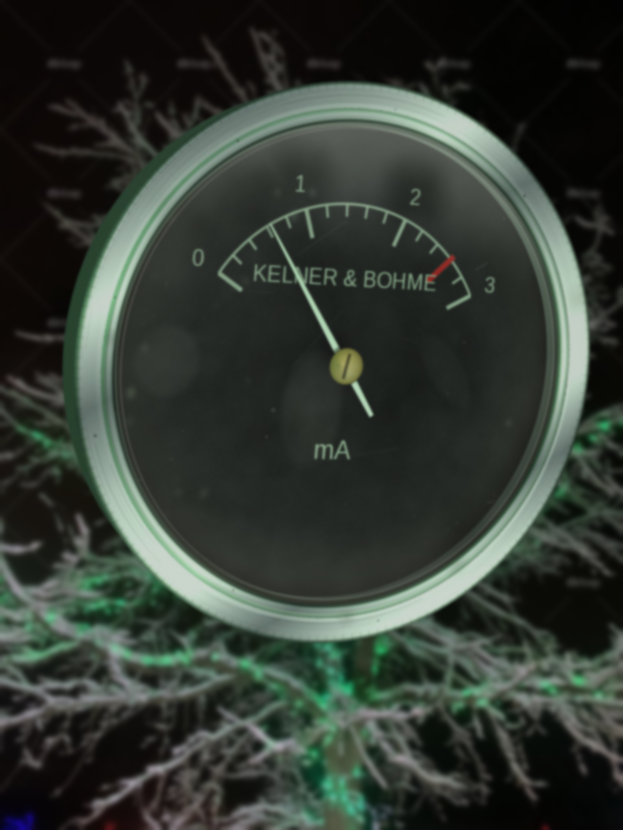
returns 0.6 mA
